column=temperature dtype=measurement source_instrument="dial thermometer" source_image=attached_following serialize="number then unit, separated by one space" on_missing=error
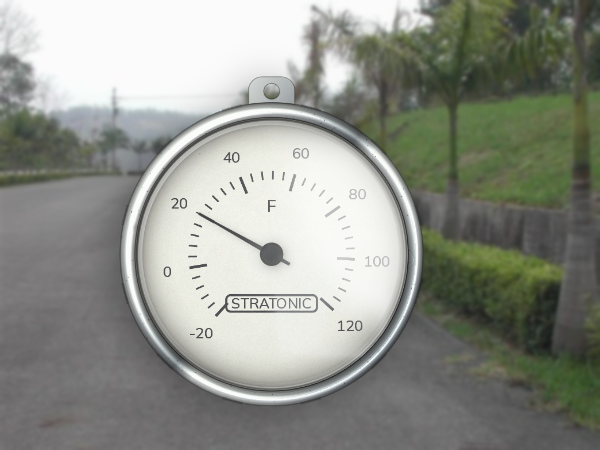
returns 20 °F
